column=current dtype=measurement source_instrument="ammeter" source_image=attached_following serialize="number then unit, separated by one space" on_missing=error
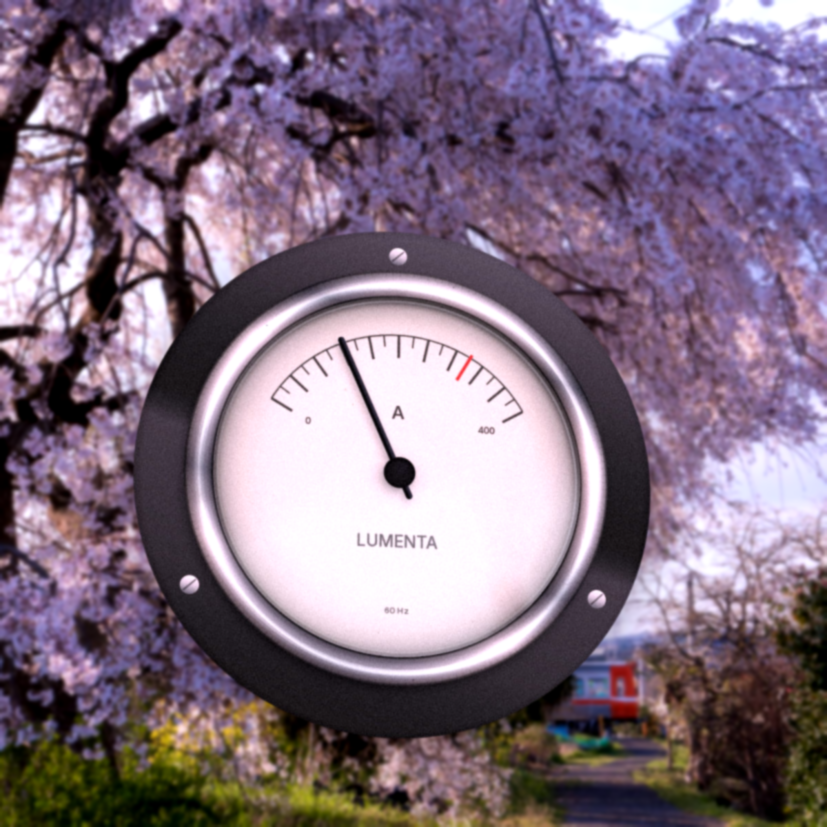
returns 120 A
